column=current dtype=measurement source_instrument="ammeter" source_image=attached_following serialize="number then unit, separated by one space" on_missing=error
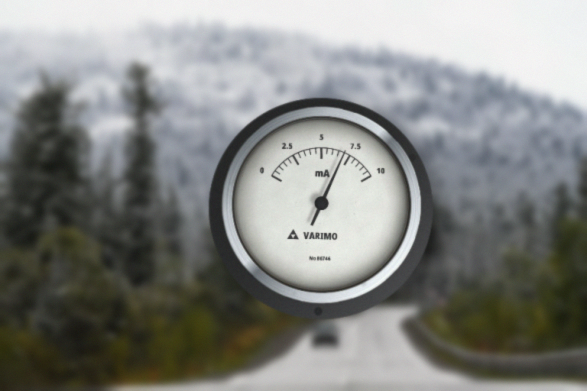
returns 7 mA
